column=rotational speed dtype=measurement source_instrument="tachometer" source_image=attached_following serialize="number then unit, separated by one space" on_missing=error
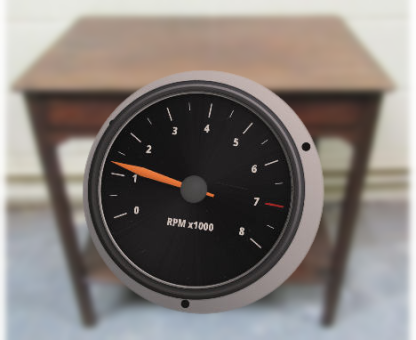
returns 1250 rpm
